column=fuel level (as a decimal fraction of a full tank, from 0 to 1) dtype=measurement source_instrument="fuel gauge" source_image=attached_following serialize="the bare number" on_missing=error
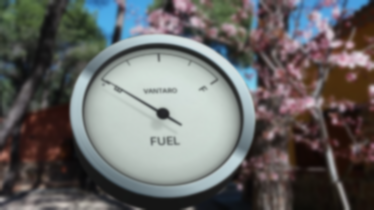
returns 0
